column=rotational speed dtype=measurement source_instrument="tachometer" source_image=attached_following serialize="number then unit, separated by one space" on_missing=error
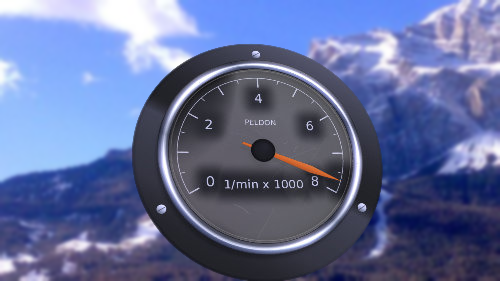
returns 7750 rpm
